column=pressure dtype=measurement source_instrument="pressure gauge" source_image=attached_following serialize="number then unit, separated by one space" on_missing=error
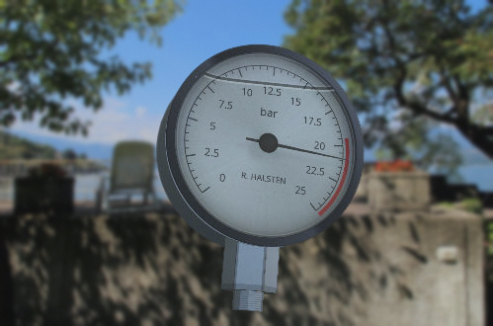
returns 21 bar
